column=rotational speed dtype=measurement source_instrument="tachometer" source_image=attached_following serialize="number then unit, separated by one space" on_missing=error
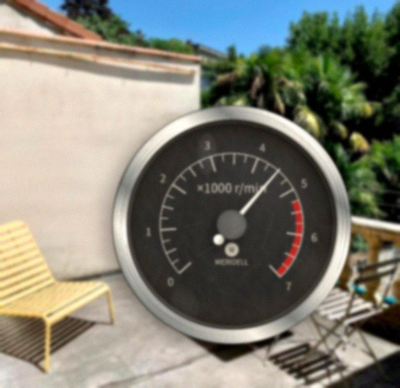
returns 4500 rpm
